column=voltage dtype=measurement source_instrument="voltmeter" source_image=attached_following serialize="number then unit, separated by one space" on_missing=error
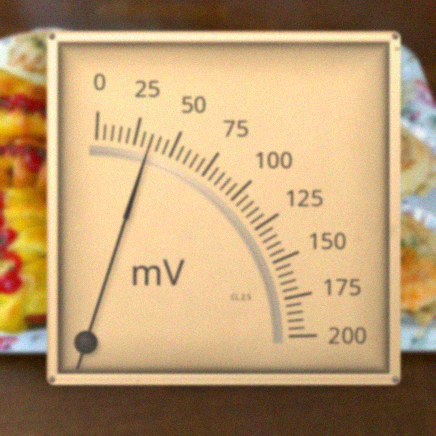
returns 35 mV
